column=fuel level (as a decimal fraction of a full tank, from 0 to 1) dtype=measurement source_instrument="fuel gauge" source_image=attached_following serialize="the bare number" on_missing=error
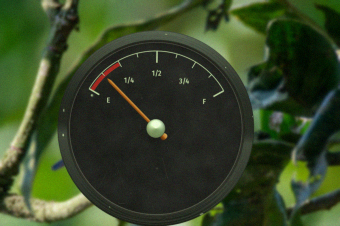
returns 0.125
